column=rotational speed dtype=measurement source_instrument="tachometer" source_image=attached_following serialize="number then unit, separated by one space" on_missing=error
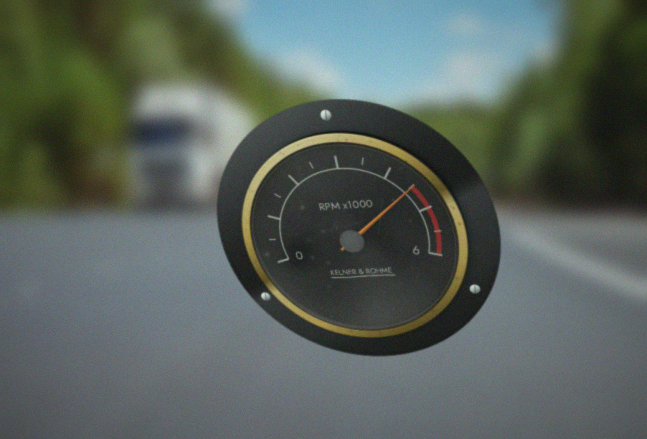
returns 4500 rpm
